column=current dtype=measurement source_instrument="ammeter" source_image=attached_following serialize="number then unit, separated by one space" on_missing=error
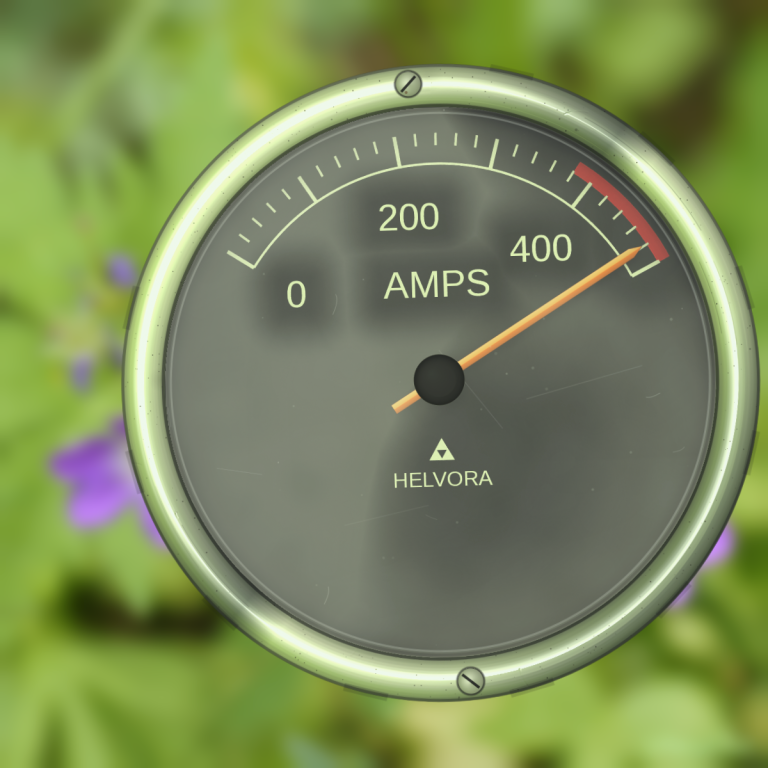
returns 480 A
